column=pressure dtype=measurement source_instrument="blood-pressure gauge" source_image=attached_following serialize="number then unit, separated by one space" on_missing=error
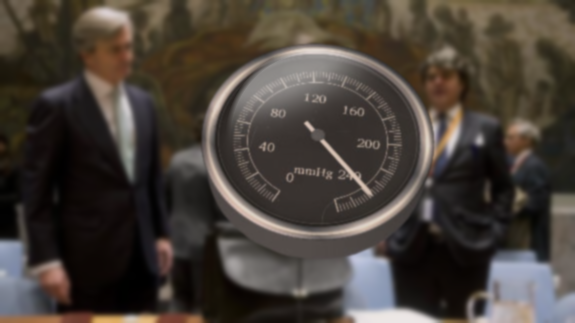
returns 240 mmHg
